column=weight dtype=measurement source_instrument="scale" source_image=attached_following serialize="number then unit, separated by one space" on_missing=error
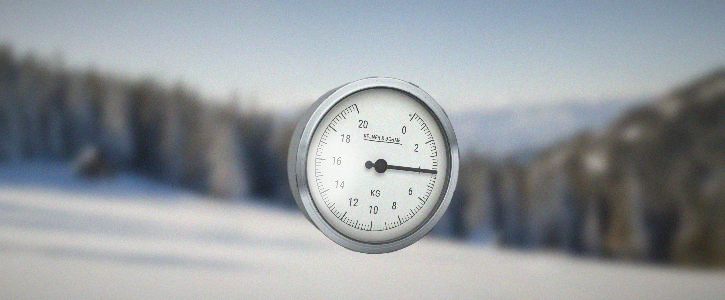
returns 4 kg
